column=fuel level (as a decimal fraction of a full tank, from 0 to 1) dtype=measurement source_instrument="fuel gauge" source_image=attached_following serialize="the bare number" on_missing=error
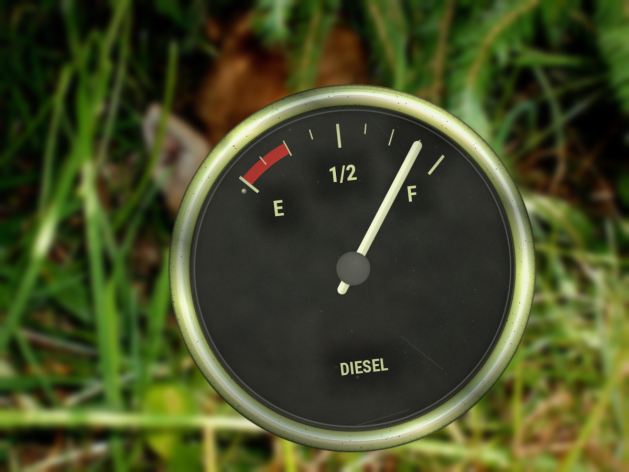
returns 0.875
